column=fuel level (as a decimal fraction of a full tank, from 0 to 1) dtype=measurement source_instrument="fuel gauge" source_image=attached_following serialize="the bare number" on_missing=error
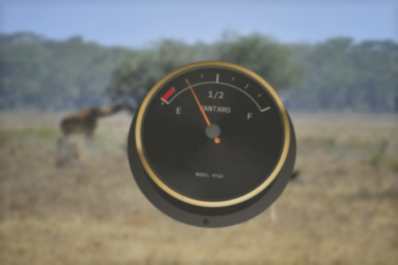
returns 0.25
